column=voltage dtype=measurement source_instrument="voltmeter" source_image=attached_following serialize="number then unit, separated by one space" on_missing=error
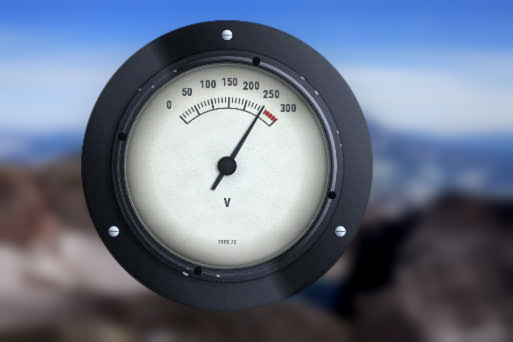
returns 250 V
